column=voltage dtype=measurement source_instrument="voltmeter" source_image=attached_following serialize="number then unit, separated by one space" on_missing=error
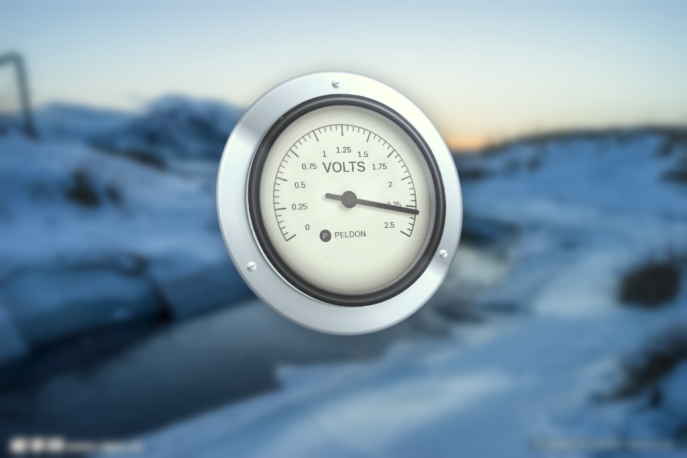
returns 2.3 V
